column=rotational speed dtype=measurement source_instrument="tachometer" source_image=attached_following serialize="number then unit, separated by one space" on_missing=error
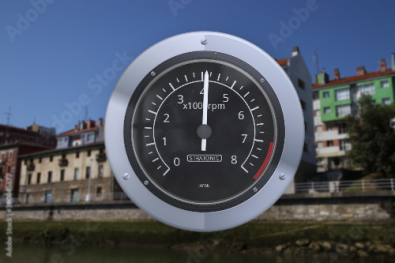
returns 4125 rpm
